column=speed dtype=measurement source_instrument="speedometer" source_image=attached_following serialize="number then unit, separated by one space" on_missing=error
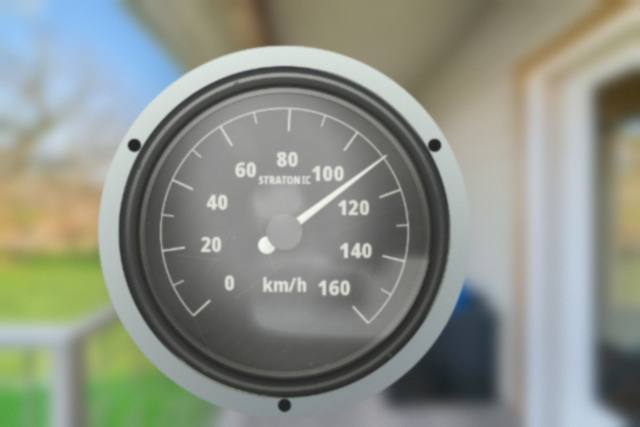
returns 110 km/h
